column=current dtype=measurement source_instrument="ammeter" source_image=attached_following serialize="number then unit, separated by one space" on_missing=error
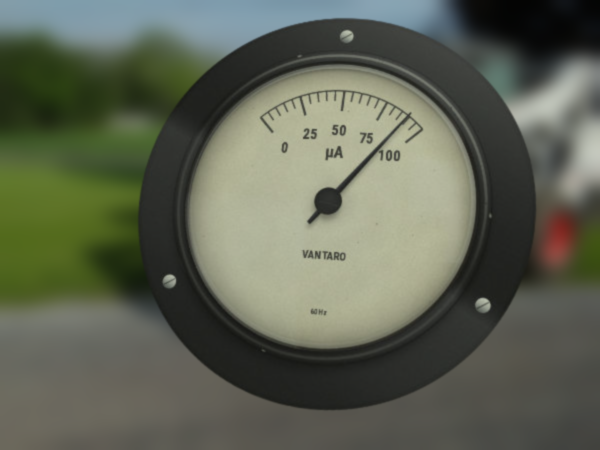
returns 90 µA
